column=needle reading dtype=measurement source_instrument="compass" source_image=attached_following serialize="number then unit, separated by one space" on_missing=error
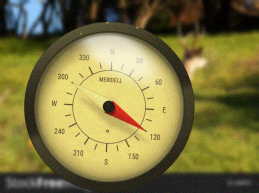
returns 120 °
